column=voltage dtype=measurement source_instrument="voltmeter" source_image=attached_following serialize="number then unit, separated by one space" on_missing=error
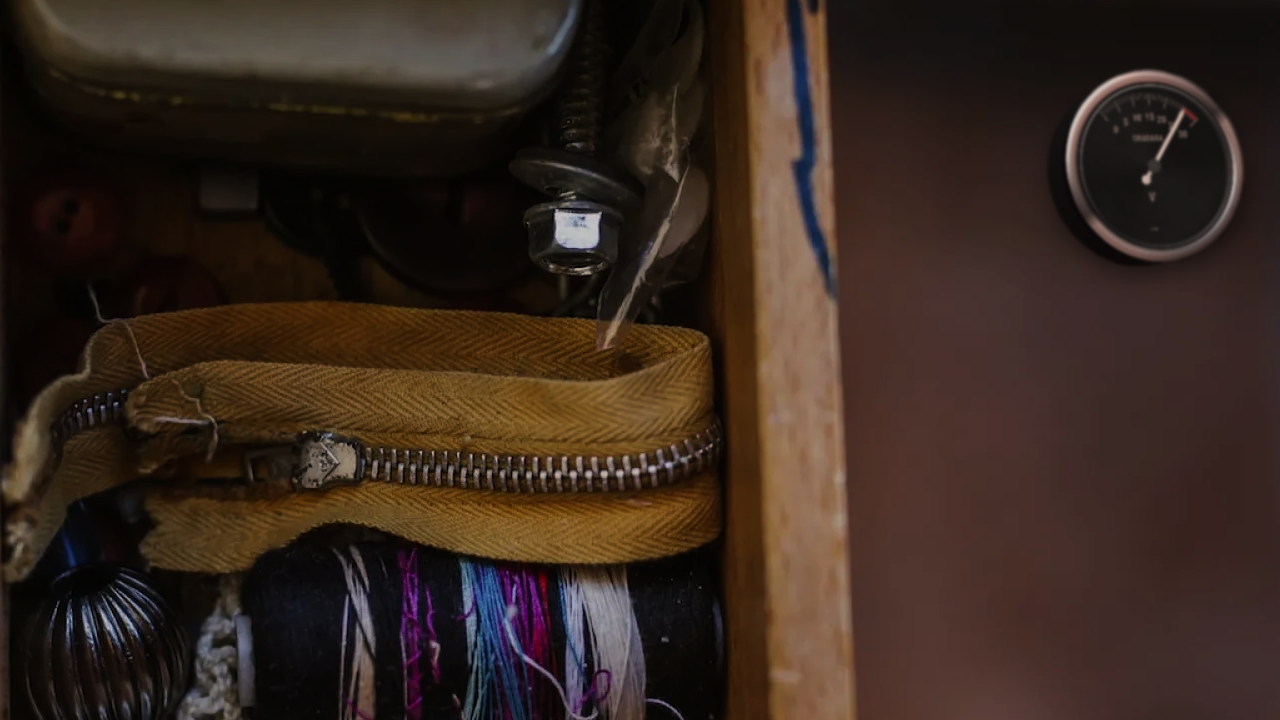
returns 25 V
